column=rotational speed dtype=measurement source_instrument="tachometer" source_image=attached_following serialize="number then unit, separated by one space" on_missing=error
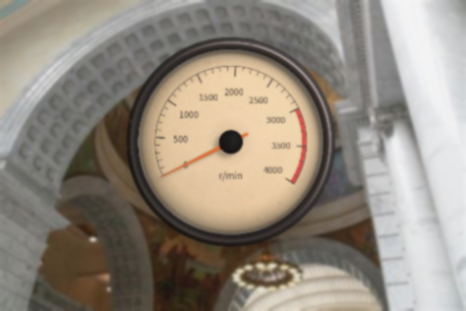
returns 0 rpm
